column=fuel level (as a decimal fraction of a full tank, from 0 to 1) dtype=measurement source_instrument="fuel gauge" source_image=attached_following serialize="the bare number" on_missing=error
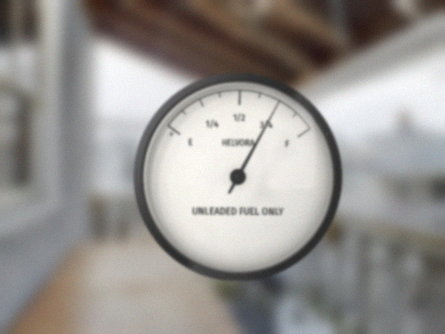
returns 0.75
